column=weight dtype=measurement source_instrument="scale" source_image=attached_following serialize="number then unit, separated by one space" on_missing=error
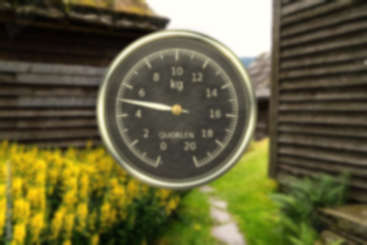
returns 5 kg
